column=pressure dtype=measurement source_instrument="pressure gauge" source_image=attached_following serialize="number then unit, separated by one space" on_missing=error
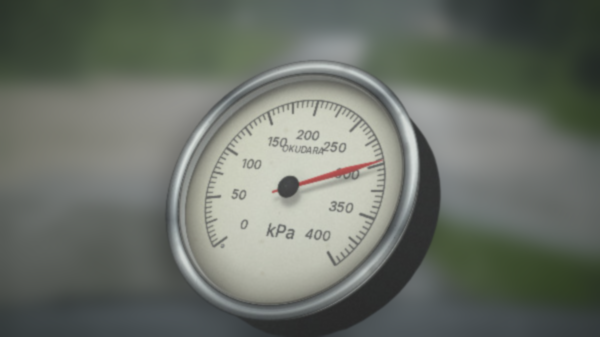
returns 300 kPa
